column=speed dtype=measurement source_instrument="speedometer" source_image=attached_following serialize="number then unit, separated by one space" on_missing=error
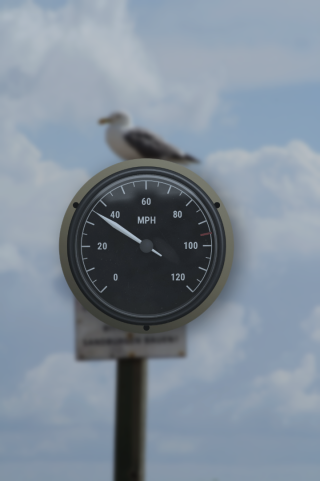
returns 35 mph
